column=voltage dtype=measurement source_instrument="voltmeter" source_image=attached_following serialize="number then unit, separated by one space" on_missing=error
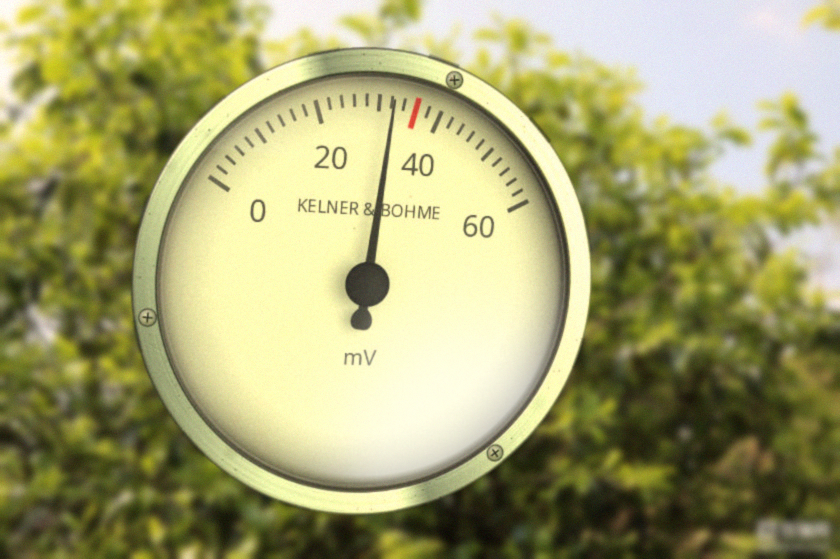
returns 32 mV
